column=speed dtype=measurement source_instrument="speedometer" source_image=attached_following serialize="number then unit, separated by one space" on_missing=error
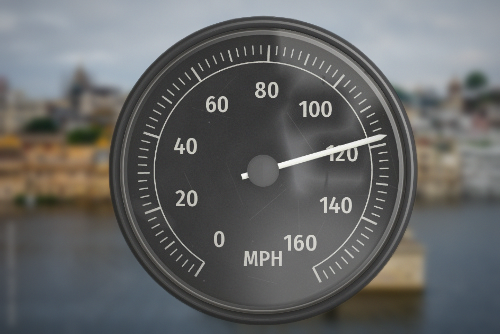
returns 118 mph
